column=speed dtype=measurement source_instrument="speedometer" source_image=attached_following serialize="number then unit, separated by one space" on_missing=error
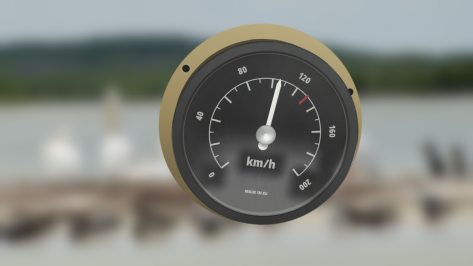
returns 105 km/h
